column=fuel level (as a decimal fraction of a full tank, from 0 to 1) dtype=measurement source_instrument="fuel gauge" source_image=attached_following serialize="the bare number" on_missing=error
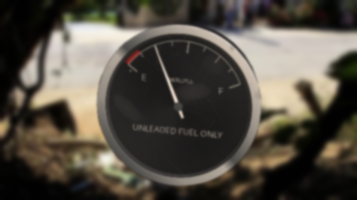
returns 0.25
